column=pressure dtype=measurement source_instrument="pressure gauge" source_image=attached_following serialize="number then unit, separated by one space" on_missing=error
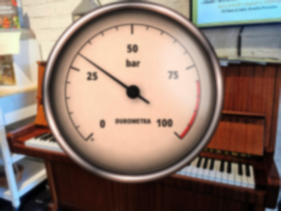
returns 30 bar
